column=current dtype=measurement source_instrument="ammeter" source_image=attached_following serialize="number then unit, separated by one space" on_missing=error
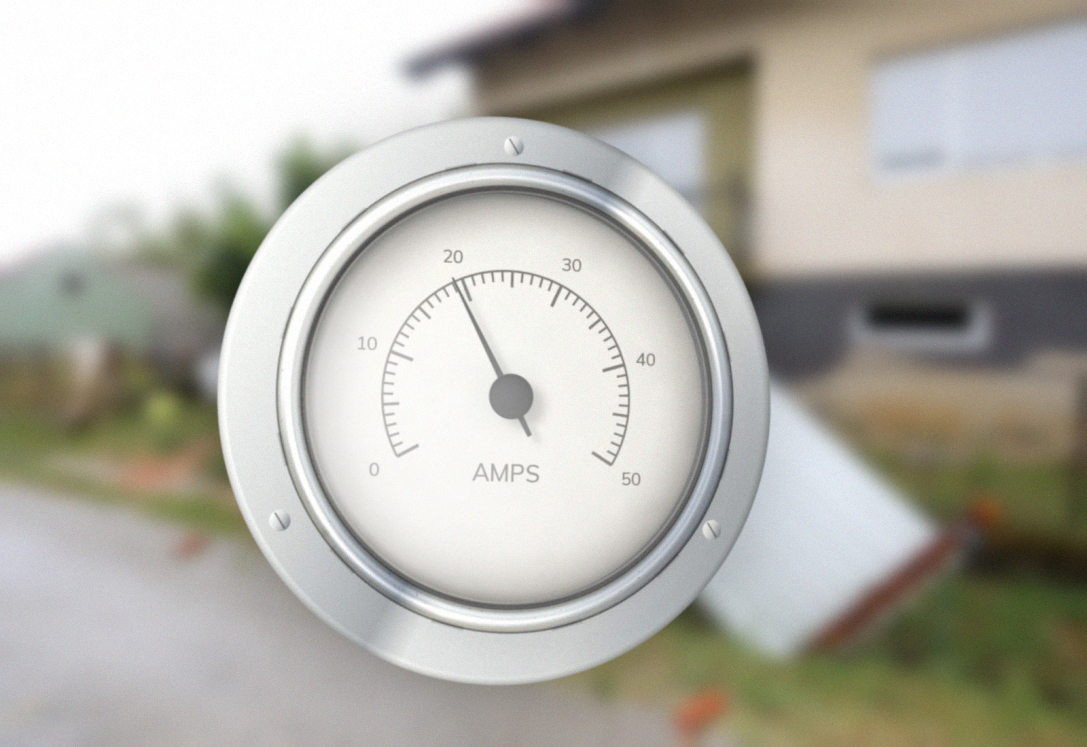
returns 19 A
